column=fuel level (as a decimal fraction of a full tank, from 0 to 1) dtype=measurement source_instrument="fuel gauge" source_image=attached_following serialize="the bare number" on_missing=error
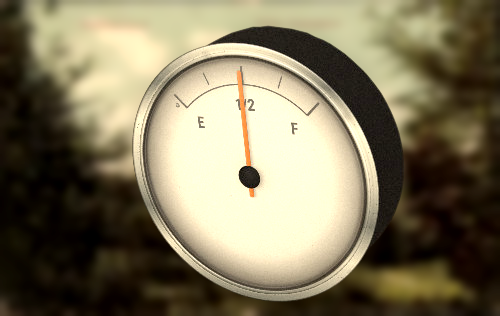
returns 0.5
